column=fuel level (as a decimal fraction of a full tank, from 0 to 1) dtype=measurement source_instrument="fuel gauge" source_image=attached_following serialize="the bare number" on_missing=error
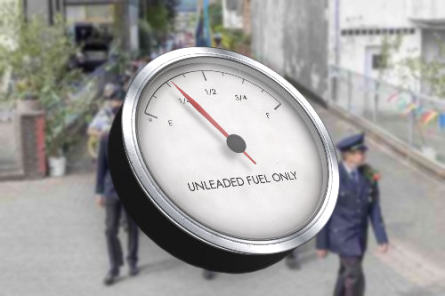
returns 0.25
